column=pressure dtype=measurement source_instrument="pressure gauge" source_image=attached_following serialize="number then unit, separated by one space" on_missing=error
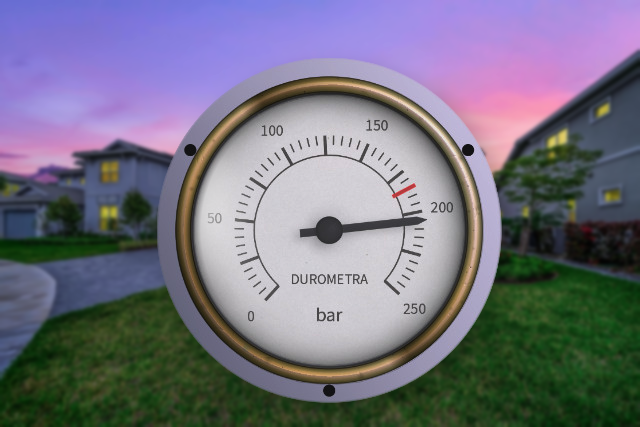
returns 205 bar
